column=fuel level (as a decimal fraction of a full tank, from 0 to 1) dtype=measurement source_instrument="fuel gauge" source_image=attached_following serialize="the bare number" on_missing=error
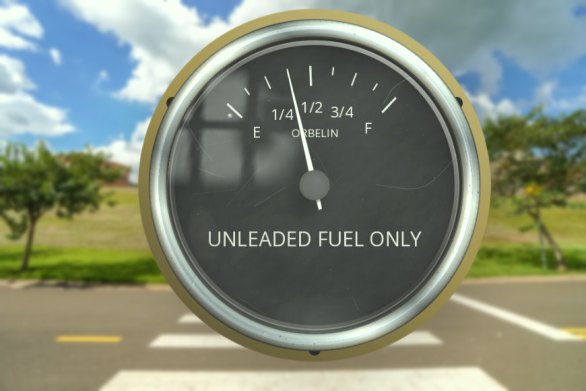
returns 0.375
